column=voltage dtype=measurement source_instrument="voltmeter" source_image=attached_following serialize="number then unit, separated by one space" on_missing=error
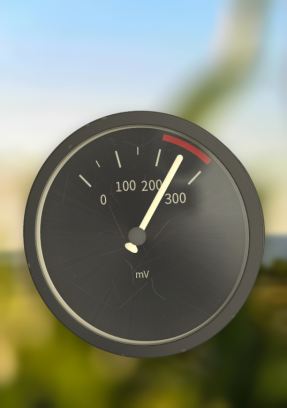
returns 250 mV
